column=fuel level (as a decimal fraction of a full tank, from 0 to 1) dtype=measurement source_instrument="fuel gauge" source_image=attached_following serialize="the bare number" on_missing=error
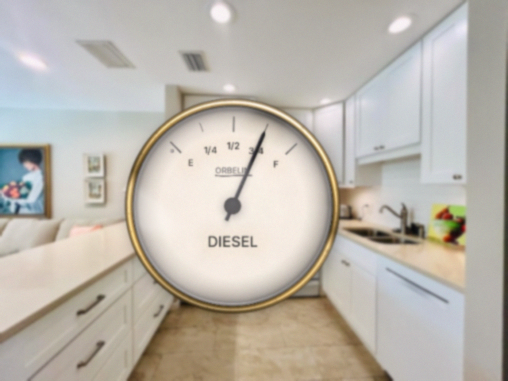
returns 0.75
